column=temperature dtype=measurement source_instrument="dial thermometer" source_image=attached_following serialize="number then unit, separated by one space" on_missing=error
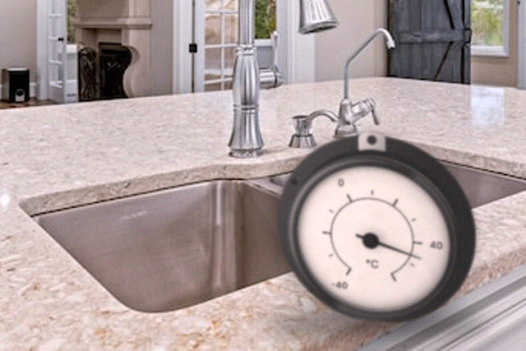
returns 45 °C
